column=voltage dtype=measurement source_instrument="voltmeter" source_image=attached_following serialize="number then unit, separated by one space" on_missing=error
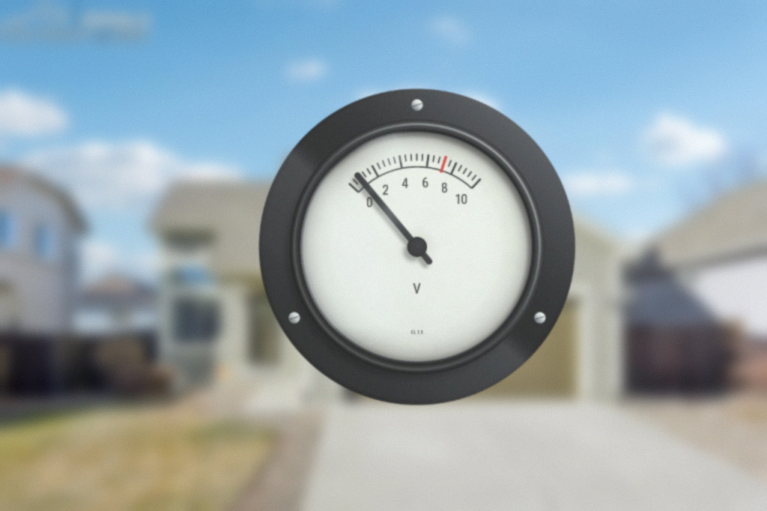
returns 0.8 V
